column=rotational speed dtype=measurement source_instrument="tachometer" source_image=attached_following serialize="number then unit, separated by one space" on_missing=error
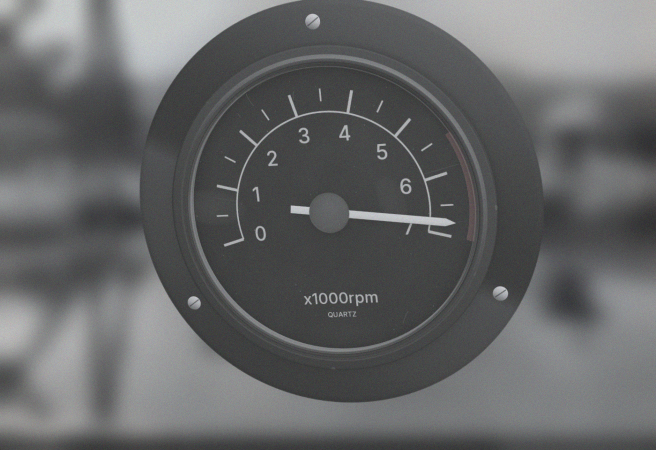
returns 6750 rpm
